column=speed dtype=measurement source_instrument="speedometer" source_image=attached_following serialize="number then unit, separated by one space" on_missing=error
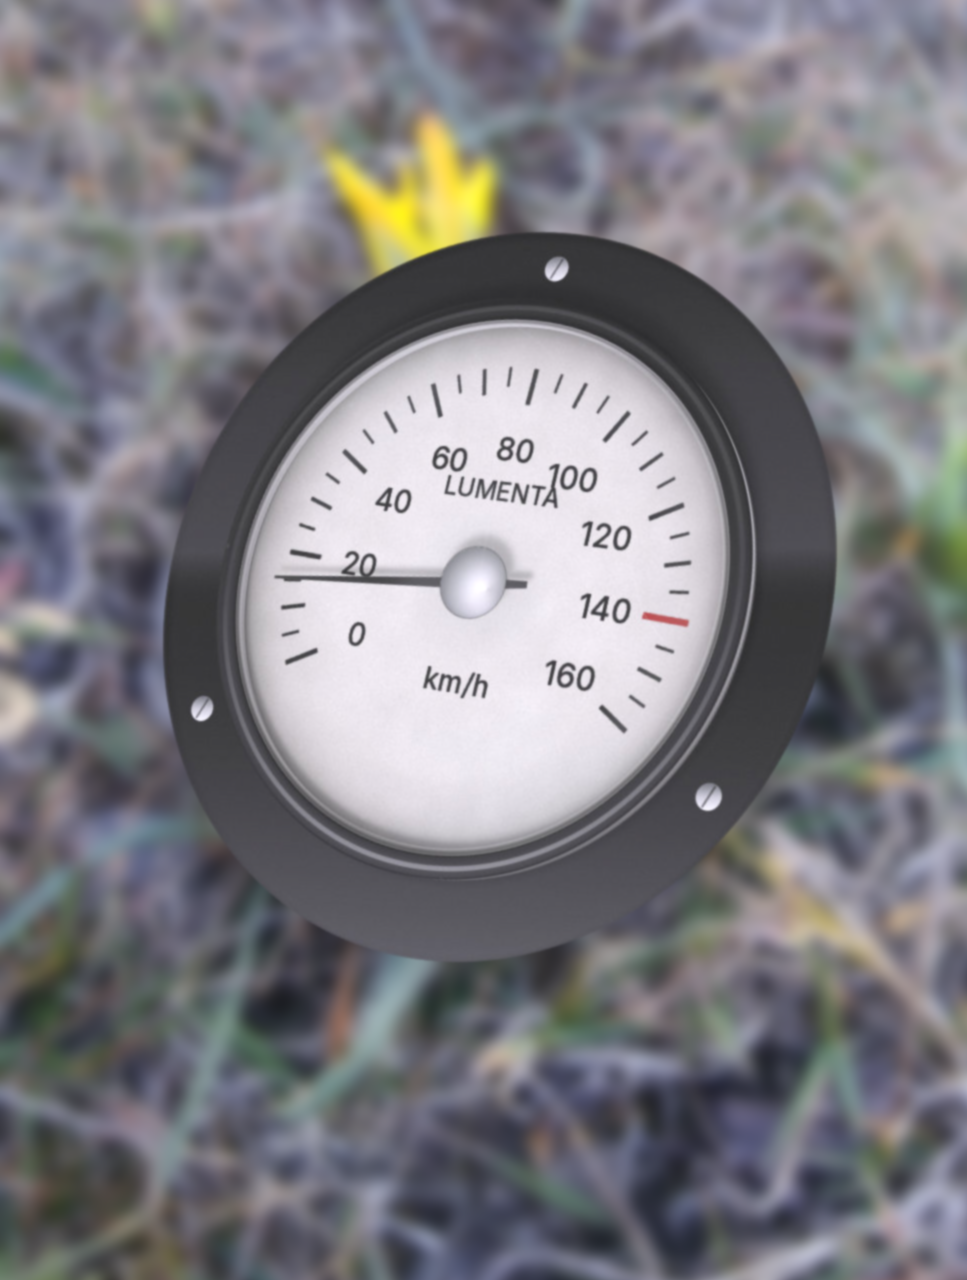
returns 15 km/h
